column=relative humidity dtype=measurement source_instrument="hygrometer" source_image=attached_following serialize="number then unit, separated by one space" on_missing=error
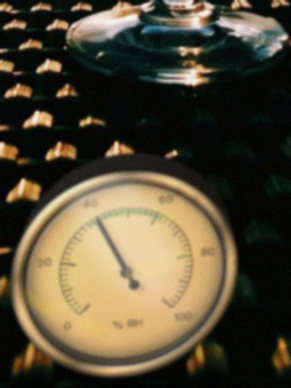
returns 40 %
